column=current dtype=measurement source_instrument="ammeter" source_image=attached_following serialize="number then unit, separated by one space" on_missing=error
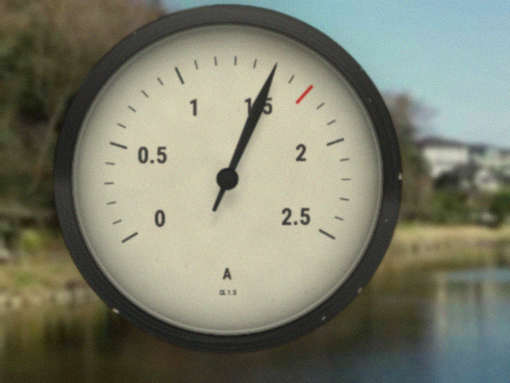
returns 1.5 A
